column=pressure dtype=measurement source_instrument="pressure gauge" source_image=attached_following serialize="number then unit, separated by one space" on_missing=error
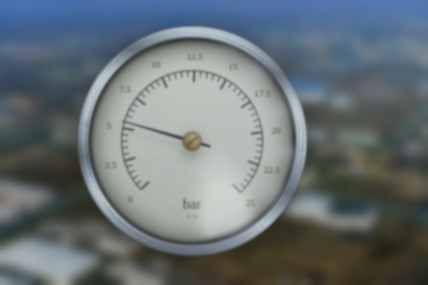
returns 5.5 bar
